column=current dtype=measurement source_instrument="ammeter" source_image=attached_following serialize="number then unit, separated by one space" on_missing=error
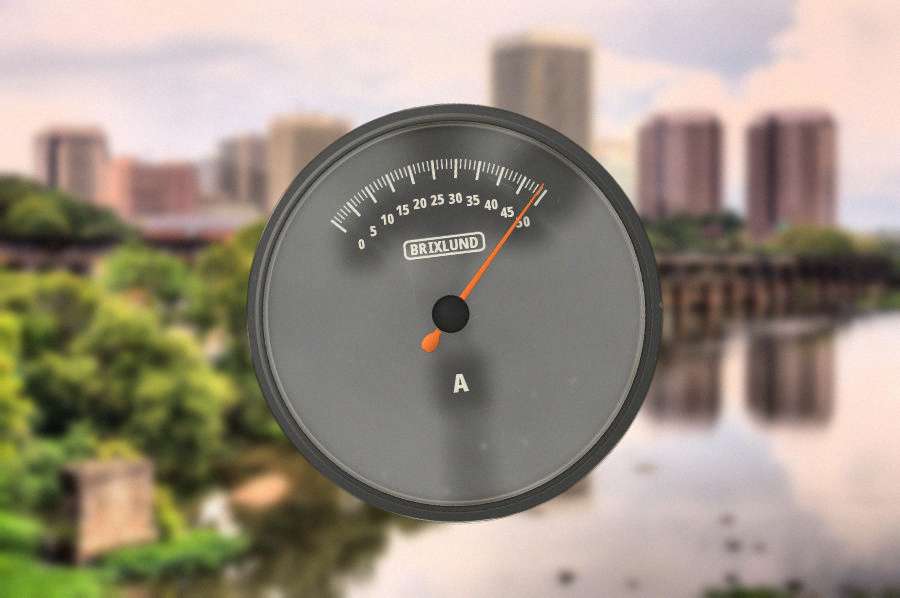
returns 49 A
